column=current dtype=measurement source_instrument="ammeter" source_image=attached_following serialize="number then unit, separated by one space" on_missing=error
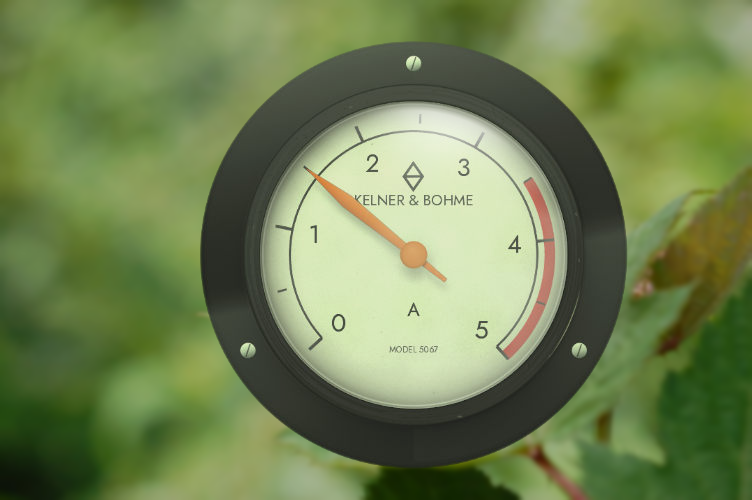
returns 1.5 A
